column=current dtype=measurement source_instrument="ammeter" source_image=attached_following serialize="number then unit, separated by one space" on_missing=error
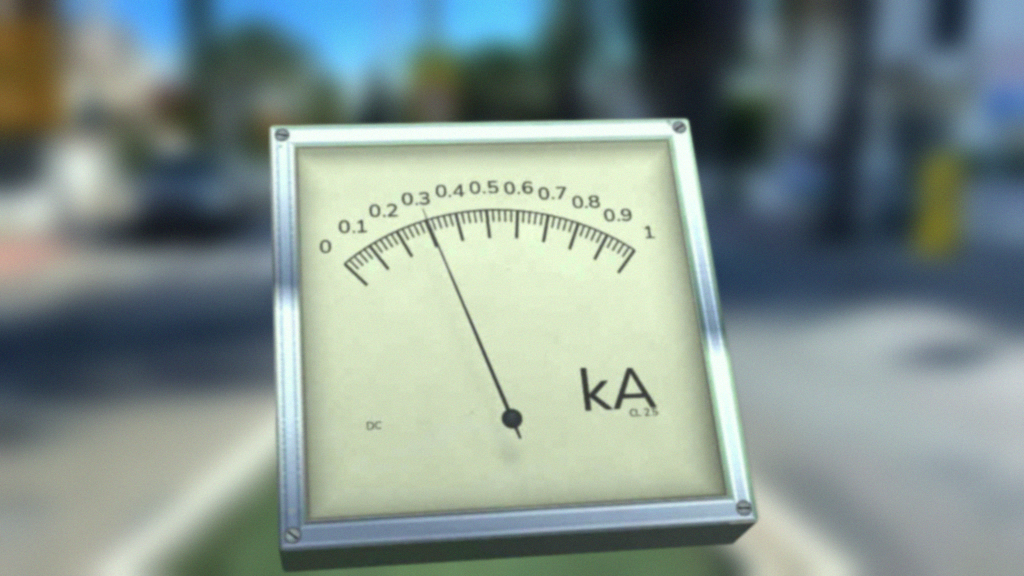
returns 0.3 kA
